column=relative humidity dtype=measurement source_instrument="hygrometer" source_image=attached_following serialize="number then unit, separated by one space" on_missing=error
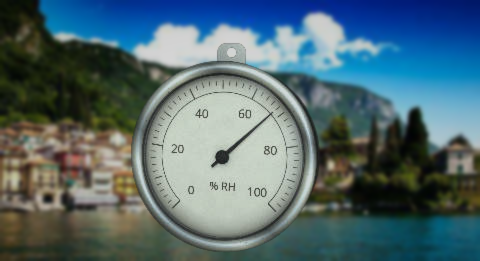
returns 68 %
